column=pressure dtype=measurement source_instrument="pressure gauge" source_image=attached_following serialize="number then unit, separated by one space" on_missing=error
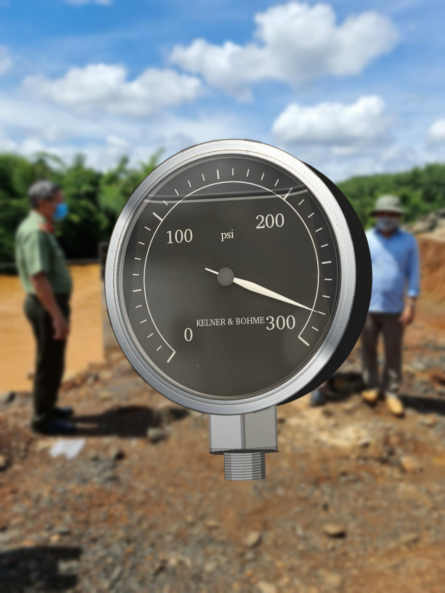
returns 280 psi
